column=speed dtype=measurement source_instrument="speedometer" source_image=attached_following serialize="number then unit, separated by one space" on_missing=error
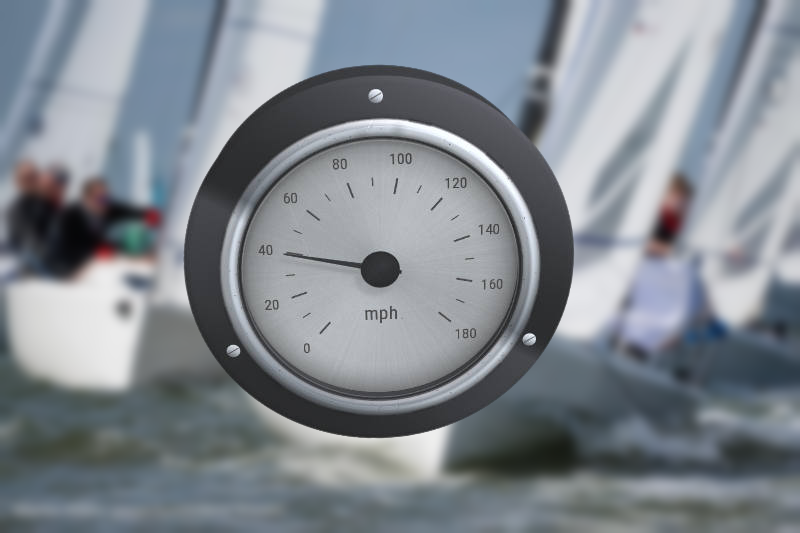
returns 40 mph
